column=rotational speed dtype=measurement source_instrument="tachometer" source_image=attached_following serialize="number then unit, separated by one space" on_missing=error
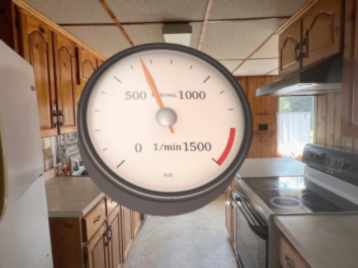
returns 650 rpm
